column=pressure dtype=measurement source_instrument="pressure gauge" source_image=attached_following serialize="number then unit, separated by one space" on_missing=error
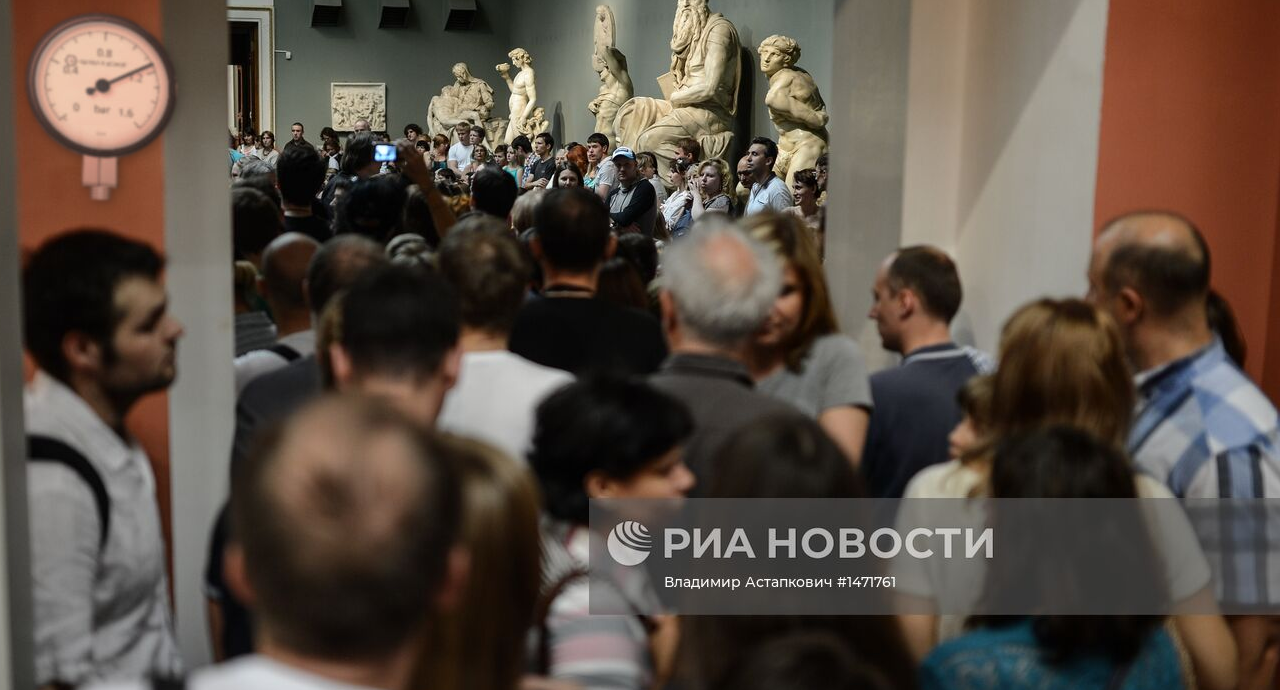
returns 1.15 bar
